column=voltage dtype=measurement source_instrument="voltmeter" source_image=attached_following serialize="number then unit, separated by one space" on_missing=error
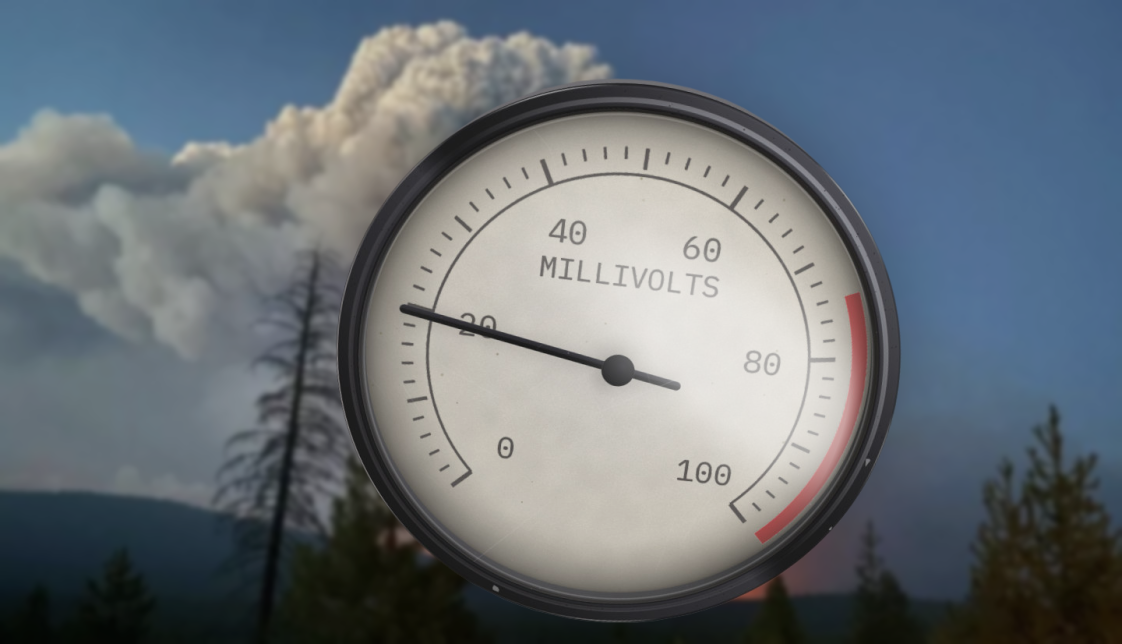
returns 20 mV
